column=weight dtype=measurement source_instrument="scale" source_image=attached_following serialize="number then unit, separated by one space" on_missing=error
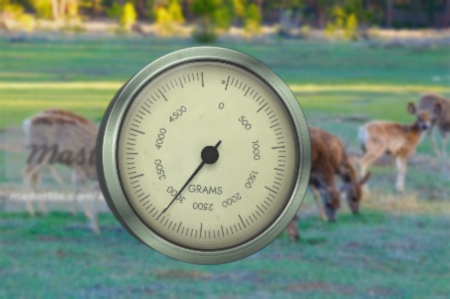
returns 3000 g
